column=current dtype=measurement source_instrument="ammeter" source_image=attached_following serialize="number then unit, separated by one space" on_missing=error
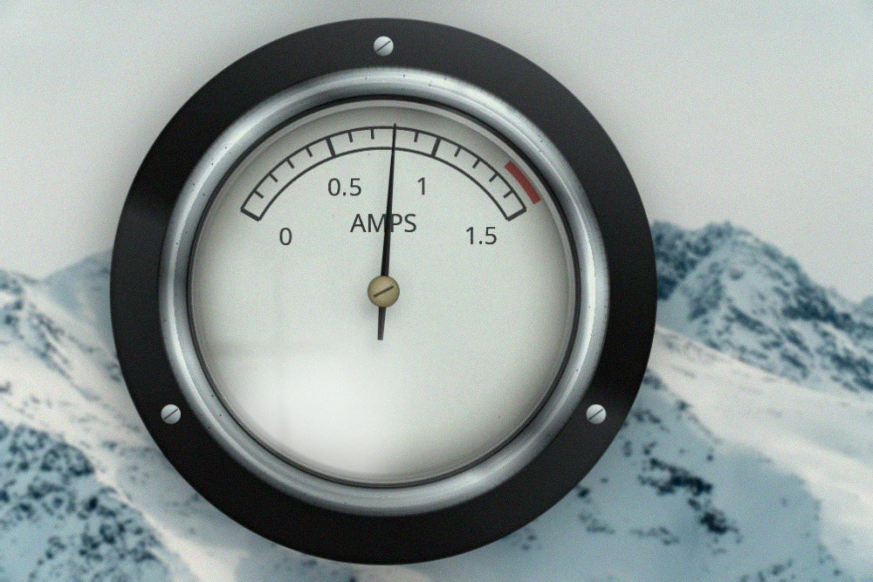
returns 0.8 A
